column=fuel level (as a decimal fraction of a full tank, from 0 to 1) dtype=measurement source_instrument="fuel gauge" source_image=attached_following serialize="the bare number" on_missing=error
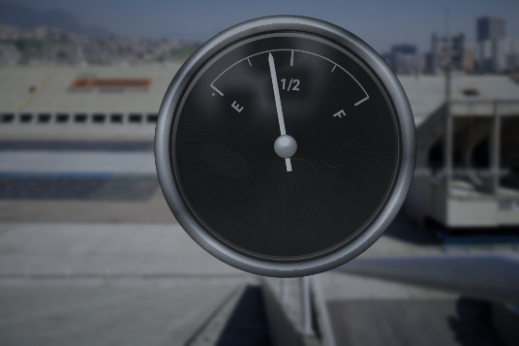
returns 0.375
